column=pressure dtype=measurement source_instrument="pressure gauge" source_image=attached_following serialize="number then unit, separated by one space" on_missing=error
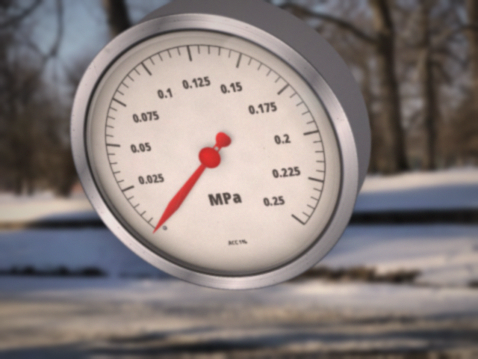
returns 0 MPa
